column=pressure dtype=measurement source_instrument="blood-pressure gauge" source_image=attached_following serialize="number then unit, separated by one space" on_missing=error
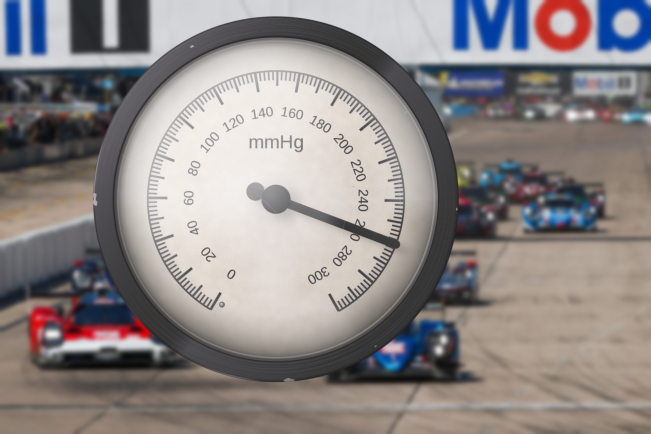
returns 260 mmHg
